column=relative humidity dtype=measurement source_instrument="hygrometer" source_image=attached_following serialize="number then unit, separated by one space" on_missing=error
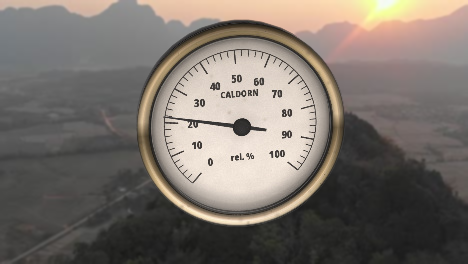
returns 22 %
